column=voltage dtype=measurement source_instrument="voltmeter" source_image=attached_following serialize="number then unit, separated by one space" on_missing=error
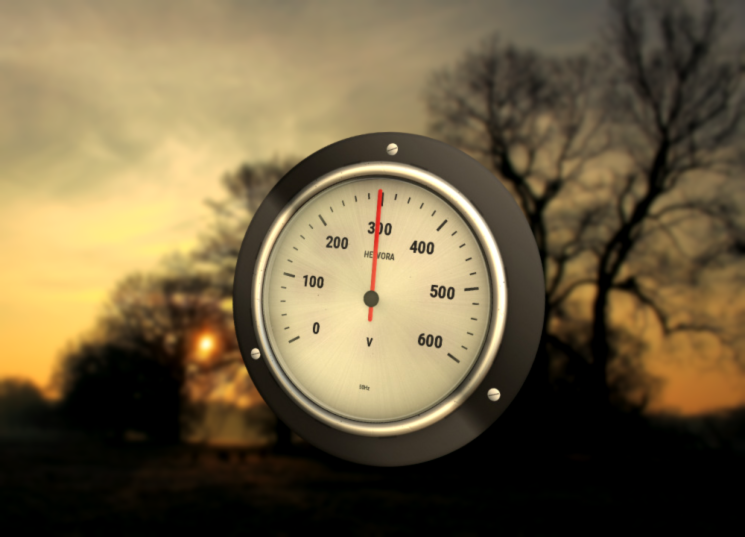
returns 300 V
